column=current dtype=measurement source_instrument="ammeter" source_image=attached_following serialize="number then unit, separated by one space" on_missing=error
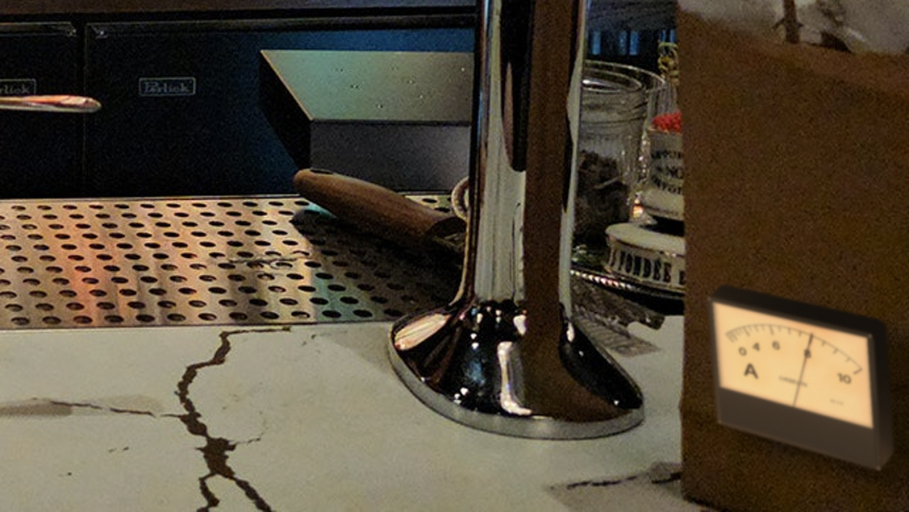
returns 8 A
